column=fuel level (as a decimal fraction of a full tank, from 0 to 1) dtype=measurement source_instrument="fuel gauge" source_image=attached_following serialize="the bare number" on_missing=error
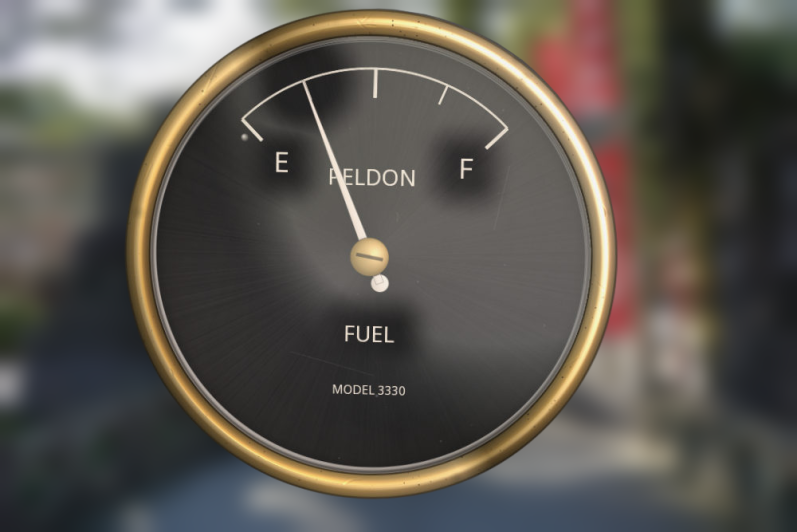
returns 0.25
